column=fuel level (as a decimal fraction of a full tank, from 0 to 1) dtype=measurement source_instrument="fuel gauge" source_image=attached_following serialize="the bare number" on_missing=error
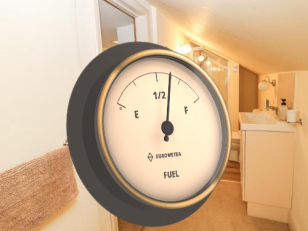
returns 0.625
